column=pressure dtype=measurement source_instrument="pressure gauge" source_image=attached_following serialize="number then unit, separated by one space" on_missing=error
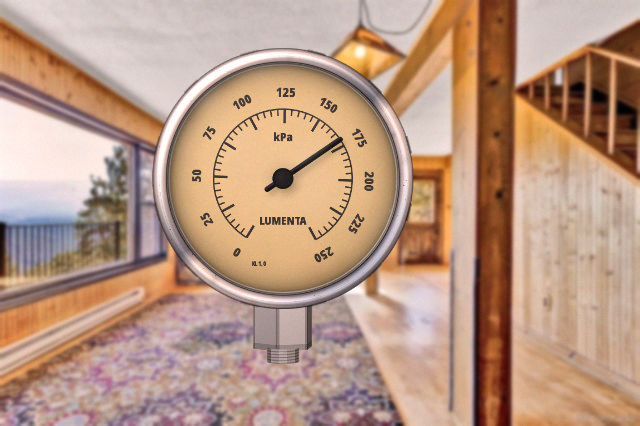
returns 170 kPa
